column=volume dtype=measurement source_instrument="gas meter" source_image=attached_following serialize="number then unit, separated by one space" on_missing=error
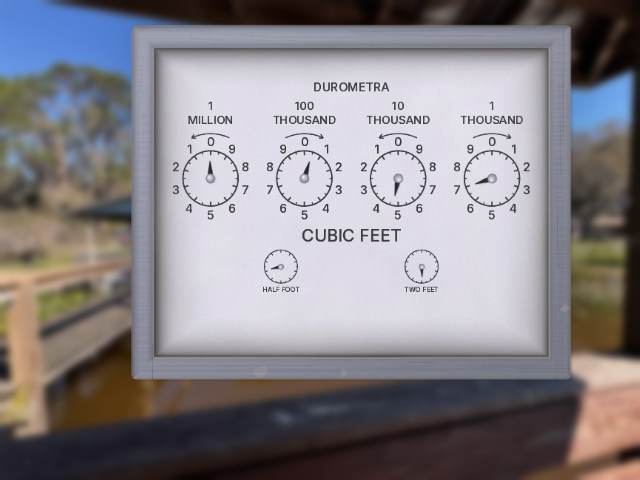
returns 4700 ft³
